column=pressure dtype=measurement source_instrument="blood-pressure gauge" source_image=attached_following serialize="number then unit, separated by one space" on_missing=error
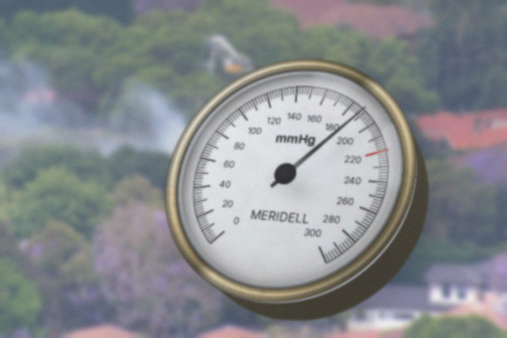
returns 190 mmHg
